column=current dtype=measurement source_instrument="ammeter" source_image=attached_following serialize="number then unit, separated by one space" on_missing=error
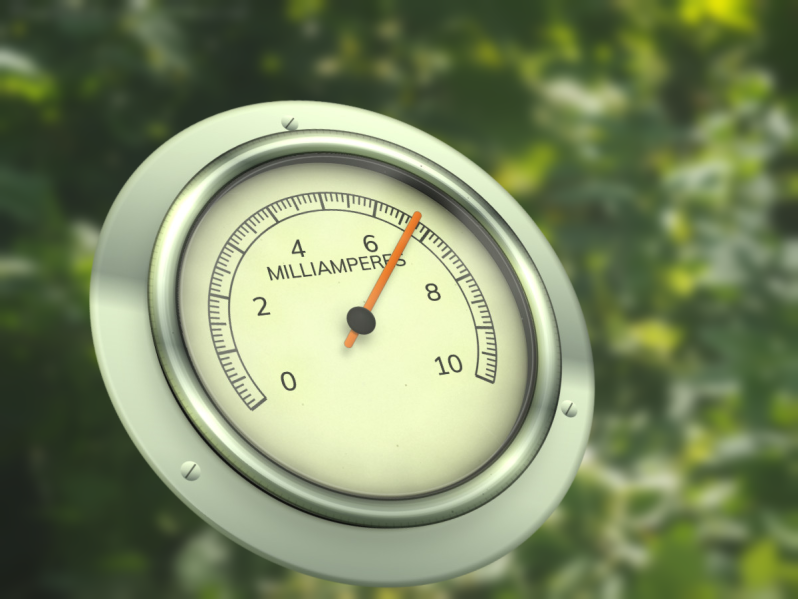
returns 6.7 mA
